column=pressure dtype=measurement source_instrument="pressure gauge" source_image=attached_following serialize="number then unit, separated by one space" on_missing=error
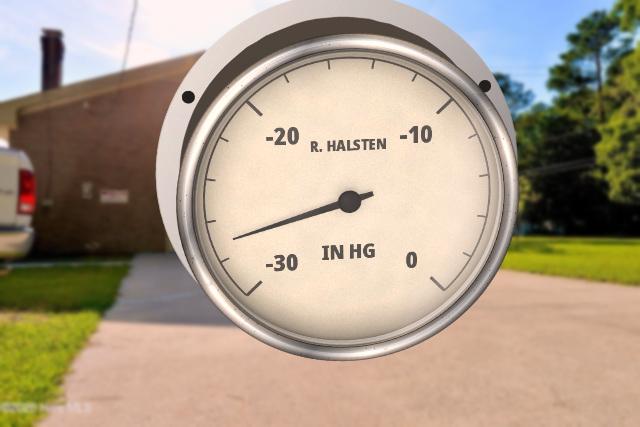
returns -27 inHg
